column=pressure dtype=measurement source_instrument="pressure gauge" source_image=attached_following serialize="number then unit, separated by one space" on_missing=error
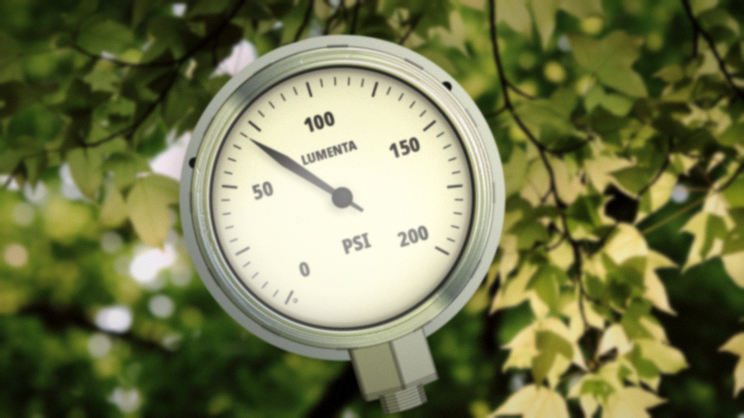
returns 70 psi
